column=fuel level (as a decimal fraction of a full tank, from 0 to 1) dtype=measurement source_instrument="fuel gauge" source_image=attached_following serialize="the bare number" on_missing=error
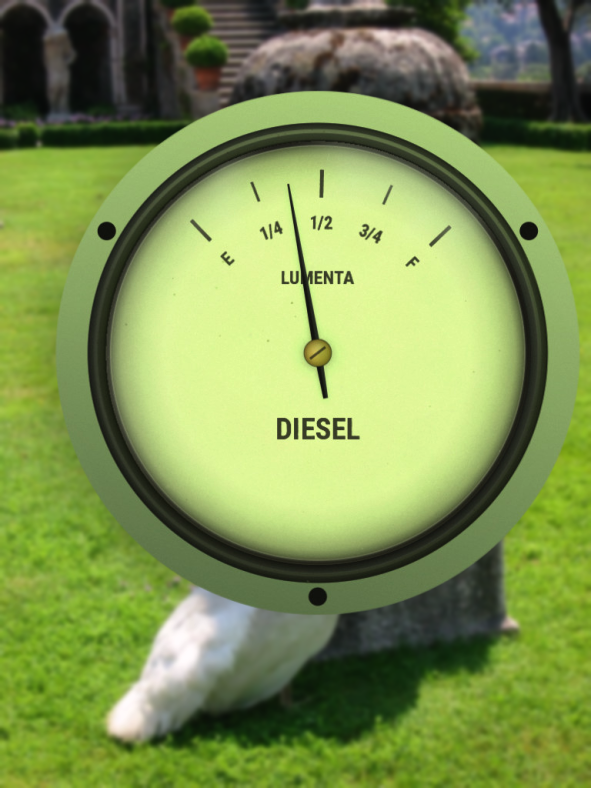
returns 0.375
